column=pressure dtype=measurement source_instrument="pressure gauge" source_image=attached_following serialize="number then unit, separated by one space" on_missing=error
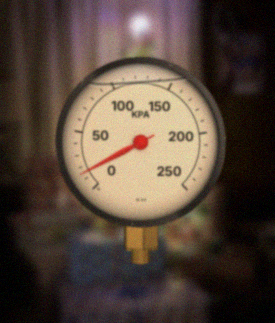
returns 15 kPa
